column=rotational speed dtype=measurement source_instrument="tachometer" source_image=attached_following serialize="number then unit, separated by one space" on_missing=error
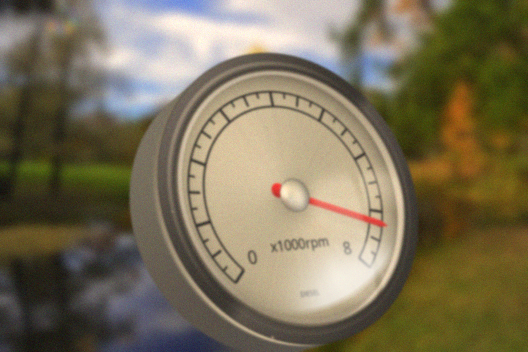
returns 7250 rpm
